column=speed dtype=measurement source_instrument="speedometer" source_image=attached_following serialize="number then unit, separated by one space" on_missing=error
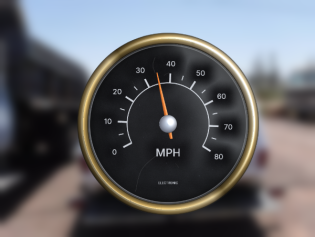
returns 35 mph
